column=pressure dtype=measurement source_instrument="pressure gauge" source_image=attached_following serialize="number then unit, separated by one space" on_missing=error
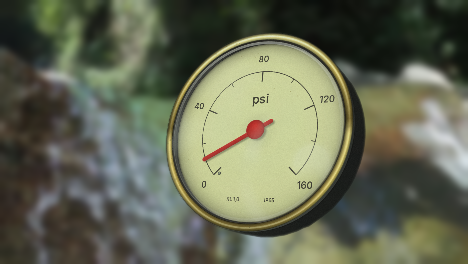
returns 10 psi
